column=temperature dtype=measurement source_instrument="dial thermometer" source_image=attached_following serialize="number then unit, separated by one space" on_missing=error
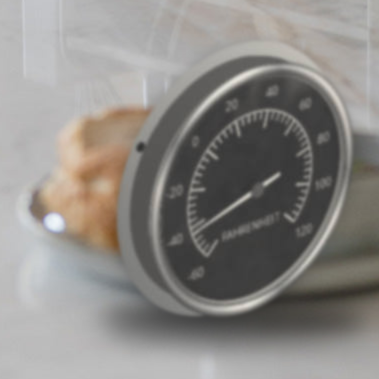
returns -40 °F
